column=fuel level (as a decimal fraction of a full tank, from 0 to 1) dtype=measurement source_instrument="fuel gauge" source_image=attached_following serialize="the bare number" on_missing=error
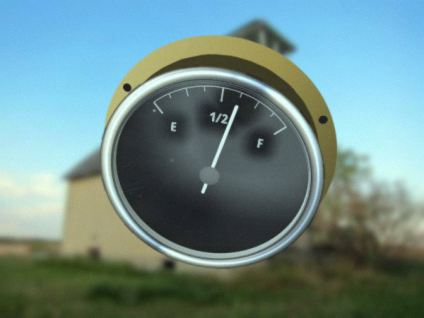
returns 0.625
